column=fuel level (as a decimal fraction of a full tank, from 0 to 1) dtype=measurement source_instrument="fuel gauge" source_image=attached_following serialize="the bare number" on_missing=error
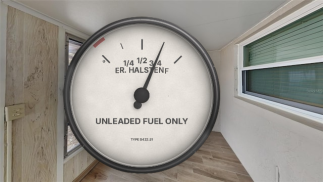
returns 0.75
